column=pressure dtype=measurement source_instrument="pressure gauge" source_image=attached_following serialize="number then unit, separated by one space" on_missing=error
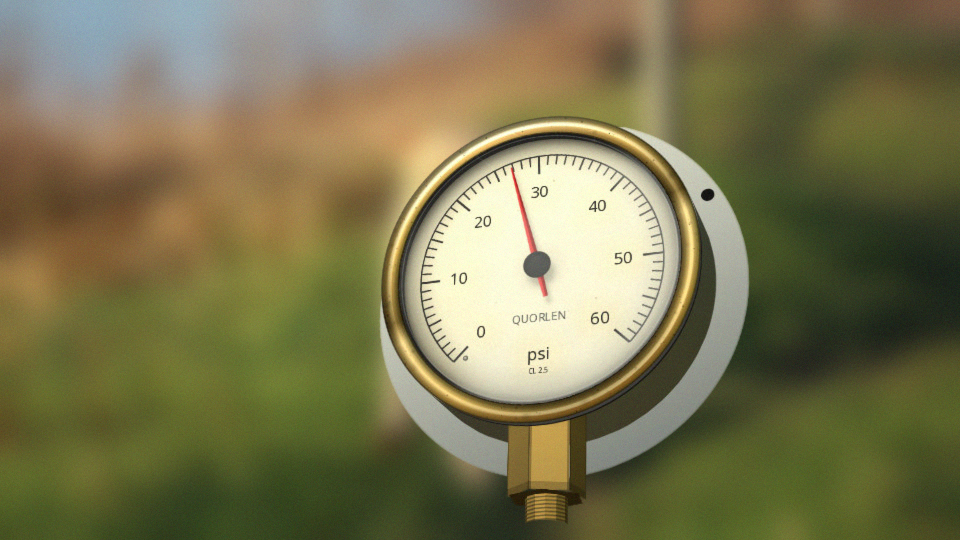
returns 27 psi
